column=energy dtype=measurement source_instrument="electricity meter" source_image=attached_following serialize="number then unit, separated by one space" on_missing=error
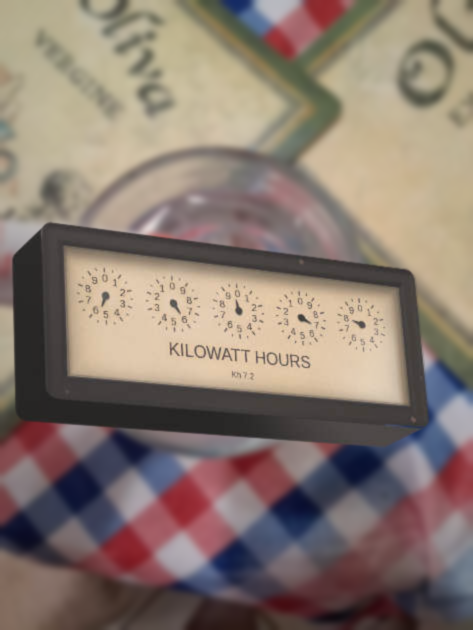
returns 55968 kWh
